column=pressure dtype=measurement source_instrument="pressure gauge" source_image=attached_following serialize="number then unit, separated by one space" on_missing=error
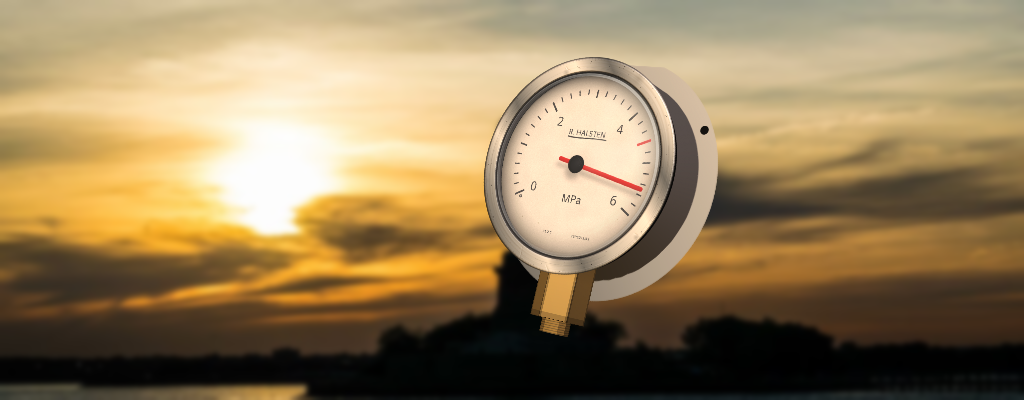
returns 5.5 MPa
